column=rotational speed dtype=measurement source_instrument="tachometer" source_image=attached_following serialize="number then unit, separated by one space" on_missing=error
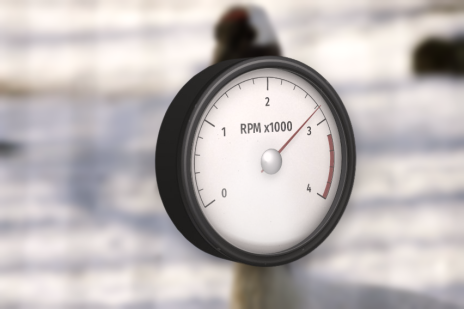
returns 2800 rpm
